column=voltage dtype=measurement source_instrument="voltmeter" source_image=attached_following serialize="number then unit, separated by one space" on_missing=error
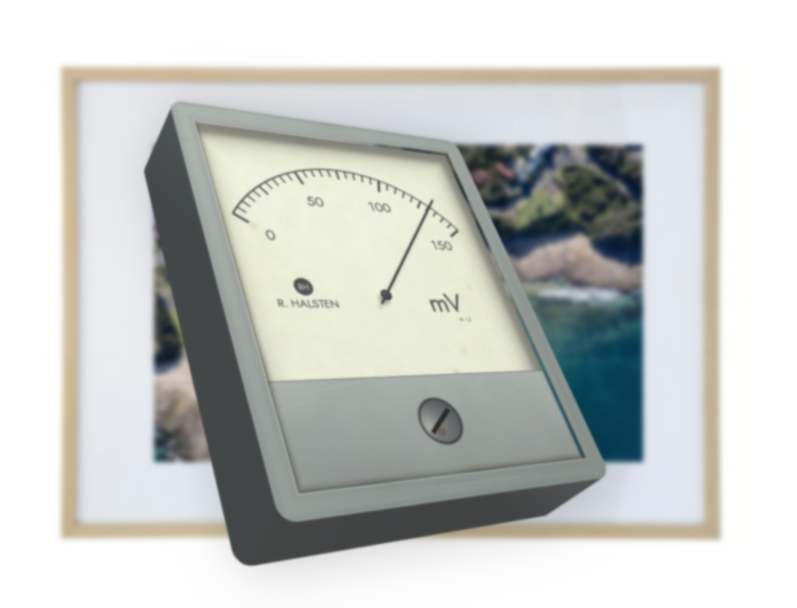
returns 130 mV
